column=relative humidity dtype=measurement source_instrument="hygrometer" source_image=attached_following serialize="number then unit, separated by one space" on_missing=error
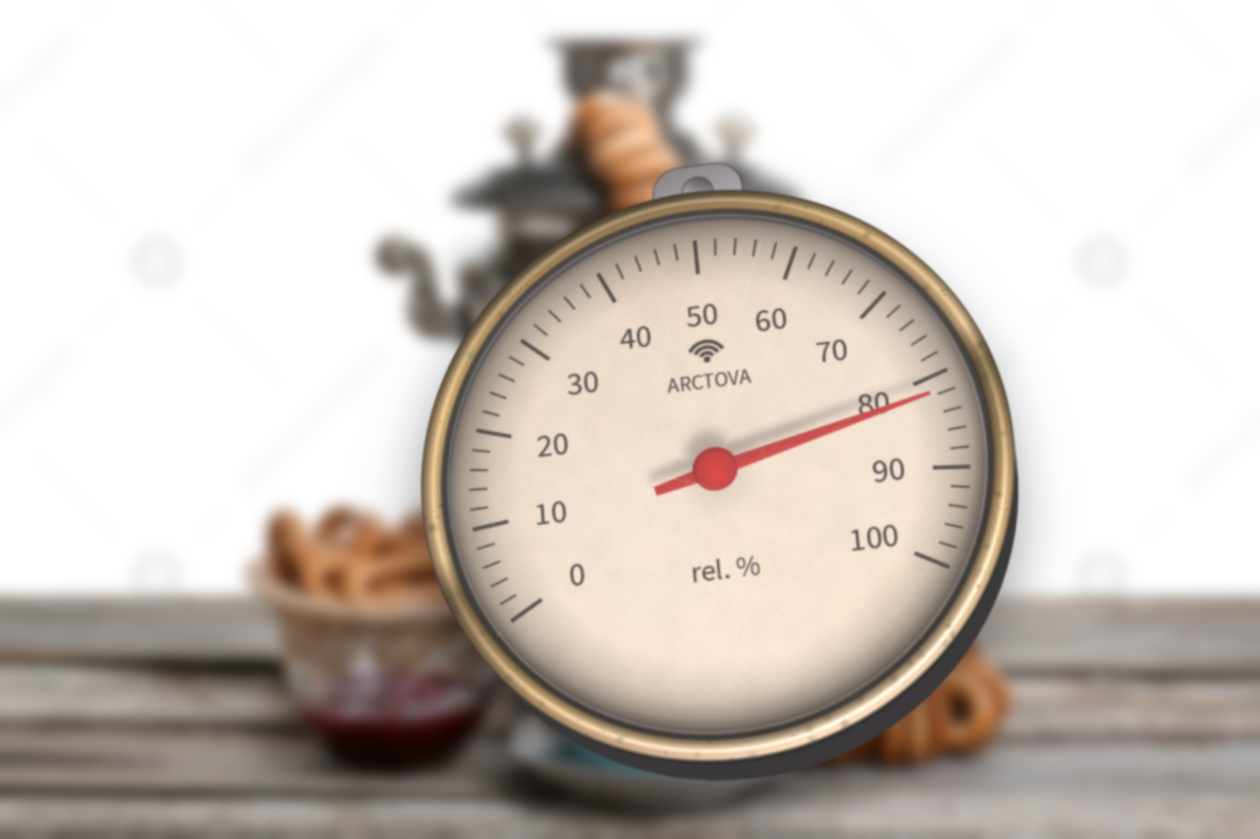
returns 82 %
